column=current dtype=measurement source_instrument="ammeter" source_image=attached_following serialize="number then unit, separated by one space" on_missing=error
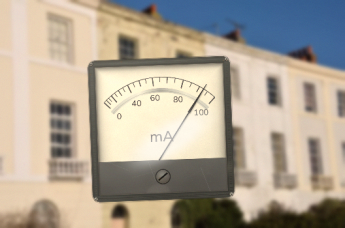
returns 92.5 mA
